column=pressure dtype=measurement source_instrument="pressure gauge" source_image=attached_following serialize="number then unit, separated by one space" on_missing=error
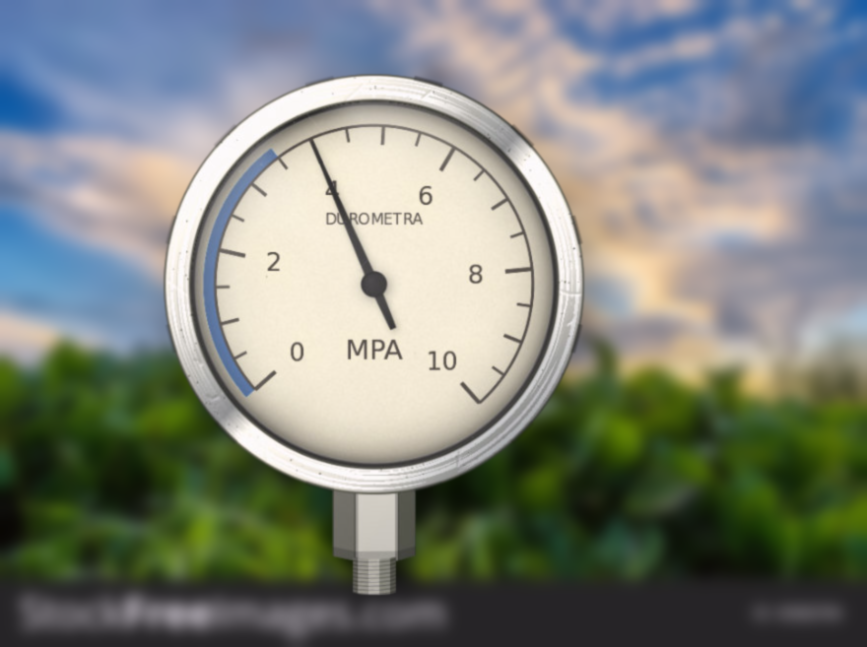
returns 4 MPa
